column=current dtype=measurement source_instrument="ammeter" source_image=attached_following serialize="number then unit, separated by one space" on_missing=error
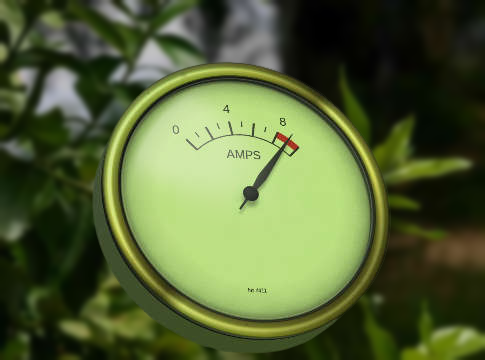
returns 9 A
